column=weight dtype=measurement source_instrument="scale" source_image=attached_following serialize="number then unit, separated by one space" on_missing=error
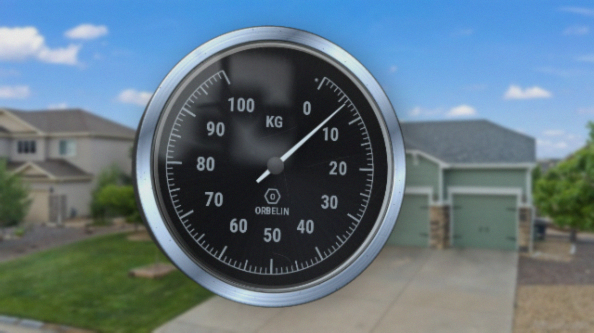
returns 6 kg
